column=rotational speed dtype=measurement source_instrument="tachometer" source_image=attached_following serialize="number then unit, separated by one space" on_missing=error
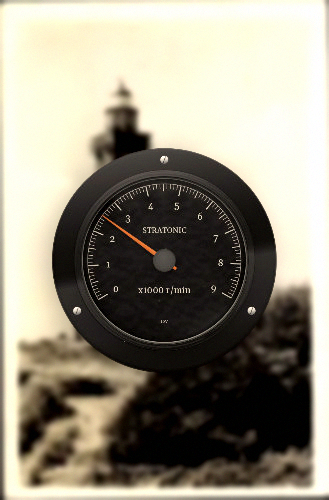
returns 2500 rpm
